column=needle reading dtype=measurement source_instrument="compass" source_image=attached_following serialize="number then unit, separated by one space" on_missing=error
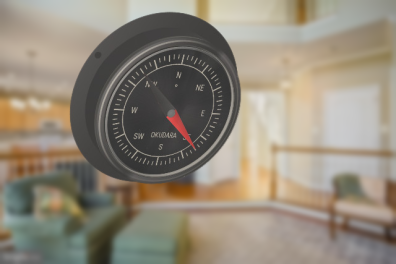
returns 135 °
